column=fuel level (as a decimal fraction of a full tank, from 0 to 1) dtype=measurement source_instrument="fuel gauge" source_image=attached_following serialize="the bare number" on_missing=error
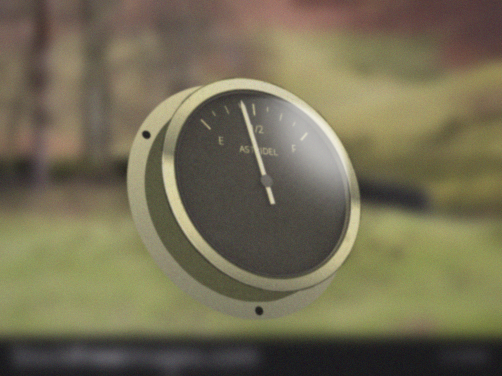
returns 0.375
